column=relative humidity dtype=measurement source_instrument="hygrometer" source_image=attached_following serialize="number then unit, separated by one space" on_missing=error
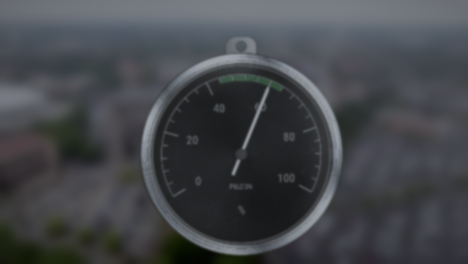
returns 60 %
